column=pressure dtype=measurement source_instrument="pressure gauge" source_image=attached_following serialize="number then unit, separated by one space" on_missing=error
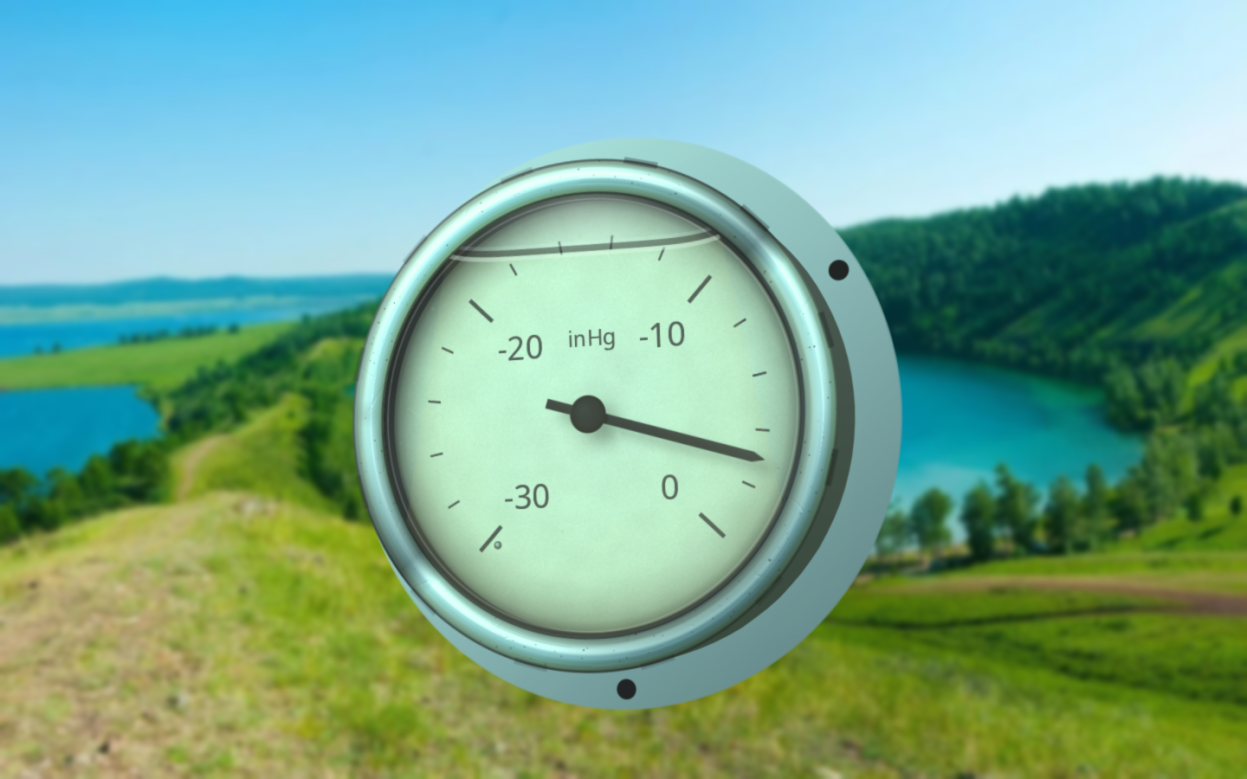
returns -3 inHg
